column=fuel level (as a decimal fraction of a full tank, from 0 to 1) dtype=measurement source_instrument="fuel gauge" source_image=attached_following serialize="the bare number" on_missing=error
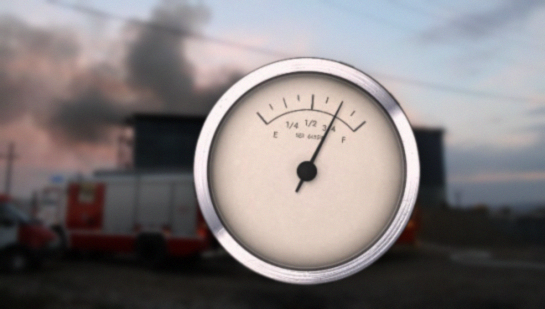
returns 0.75
